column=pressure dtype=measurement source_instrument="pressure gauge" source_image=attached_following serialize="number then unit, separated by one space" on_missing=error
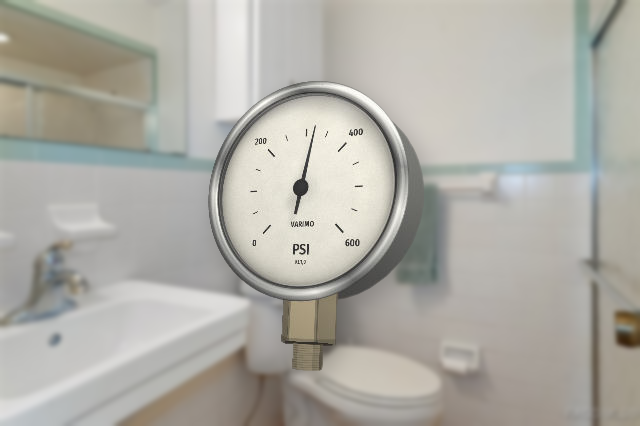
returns 325 psi
